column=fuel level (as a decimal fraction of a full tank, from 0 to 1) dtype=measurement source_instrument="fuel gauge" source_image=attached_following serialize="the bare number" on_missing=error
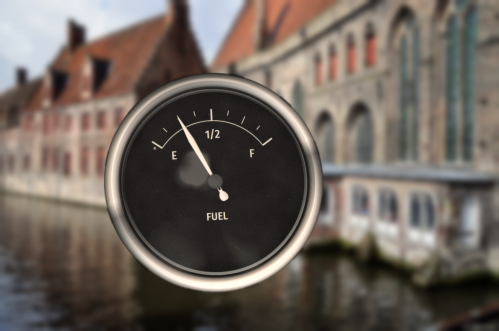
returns 0.25
